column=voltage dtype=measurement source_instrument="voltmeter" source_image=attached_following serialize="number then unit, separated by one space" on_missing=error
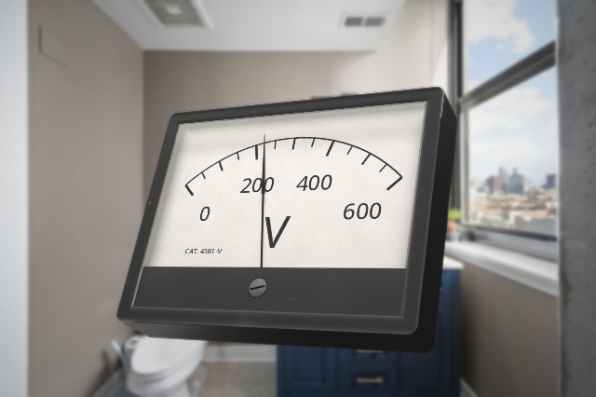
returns 225 V
